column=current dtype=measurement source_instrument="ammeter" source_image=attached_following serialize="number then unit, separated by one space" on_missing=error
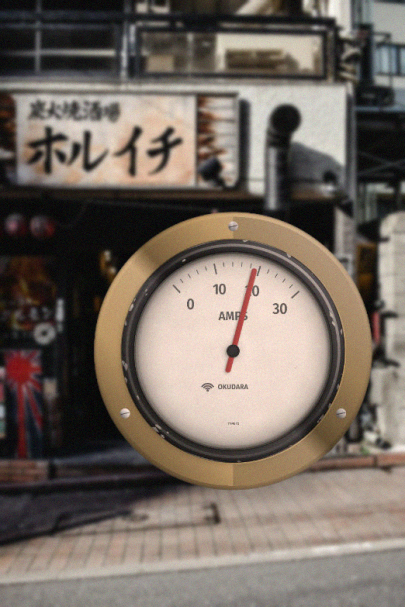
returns 19 A
